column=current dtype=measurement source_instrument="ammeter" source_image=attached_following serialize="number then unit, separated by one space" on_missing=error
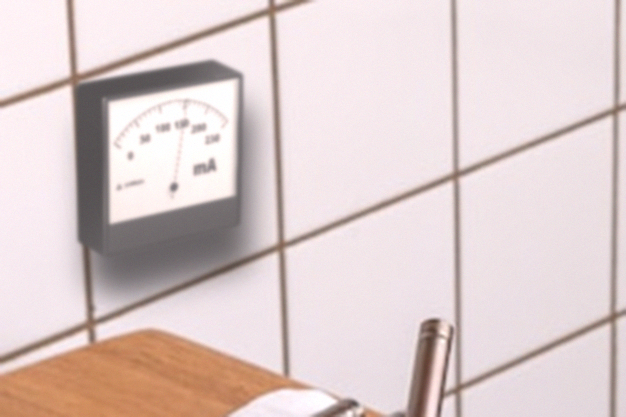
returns 150 mA
